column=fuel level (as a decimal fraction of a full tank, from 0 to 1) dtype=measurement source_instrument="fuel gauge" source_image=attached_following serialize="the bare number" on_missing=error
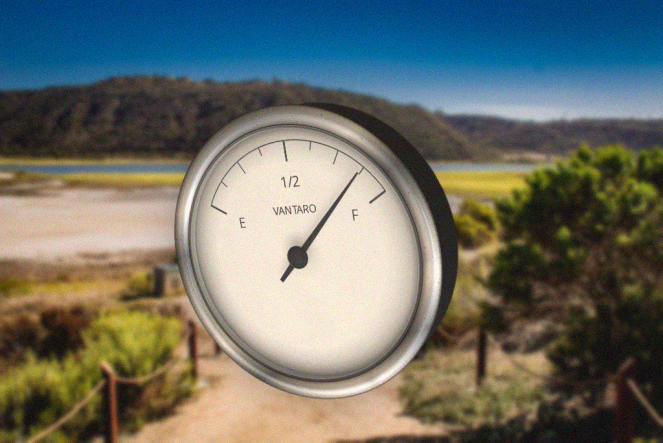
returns 0.875
